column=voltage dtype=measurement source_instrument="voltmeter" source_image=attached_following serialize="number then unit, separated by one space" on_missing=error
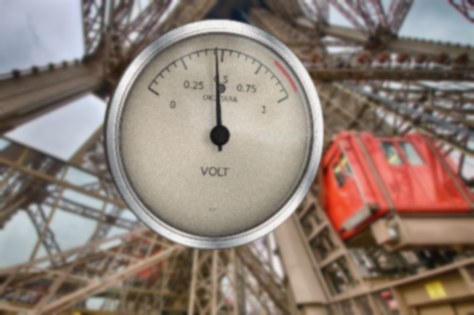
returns 0.45 V
